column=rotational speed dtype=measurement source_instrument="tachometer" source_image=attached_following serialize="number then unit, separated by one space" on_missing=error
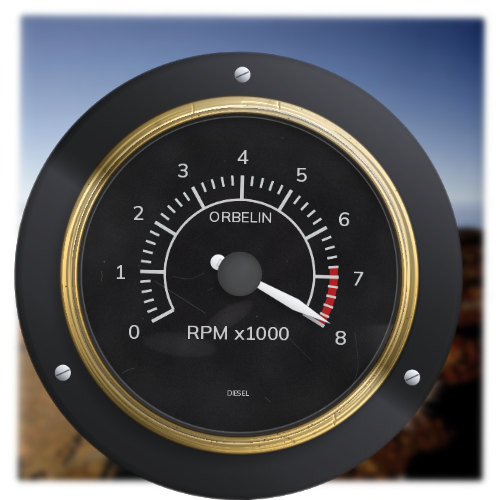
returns 7900 rpm
